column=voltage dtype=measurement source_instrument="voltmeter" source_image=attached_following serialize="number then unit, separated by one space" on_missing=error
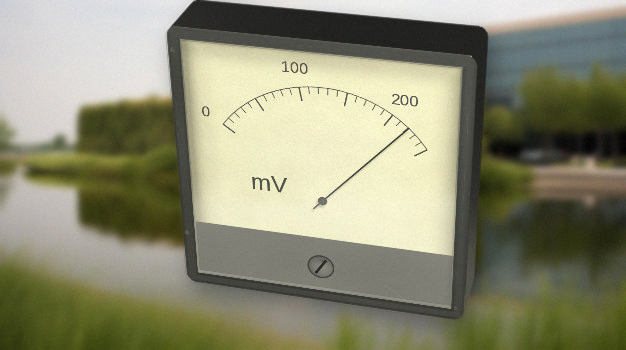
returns 220 mV
